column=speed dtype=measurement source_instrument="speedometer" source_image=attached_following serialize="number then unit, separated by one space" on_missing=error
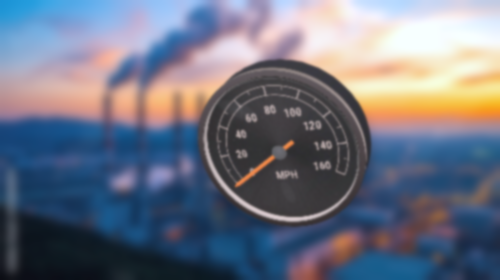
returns 0 mph
